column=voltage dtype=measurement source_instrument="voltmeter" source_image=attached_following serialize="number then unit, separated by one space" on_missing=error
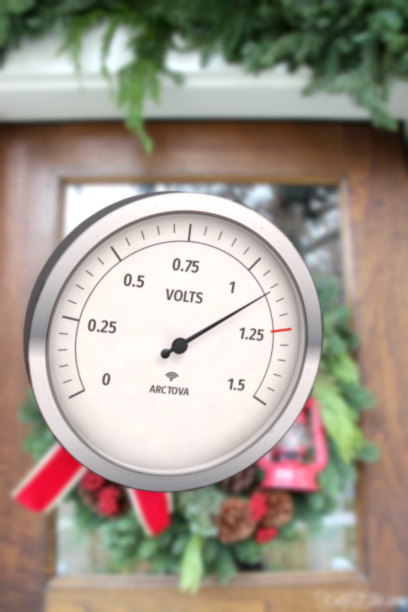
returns 1.1 V
